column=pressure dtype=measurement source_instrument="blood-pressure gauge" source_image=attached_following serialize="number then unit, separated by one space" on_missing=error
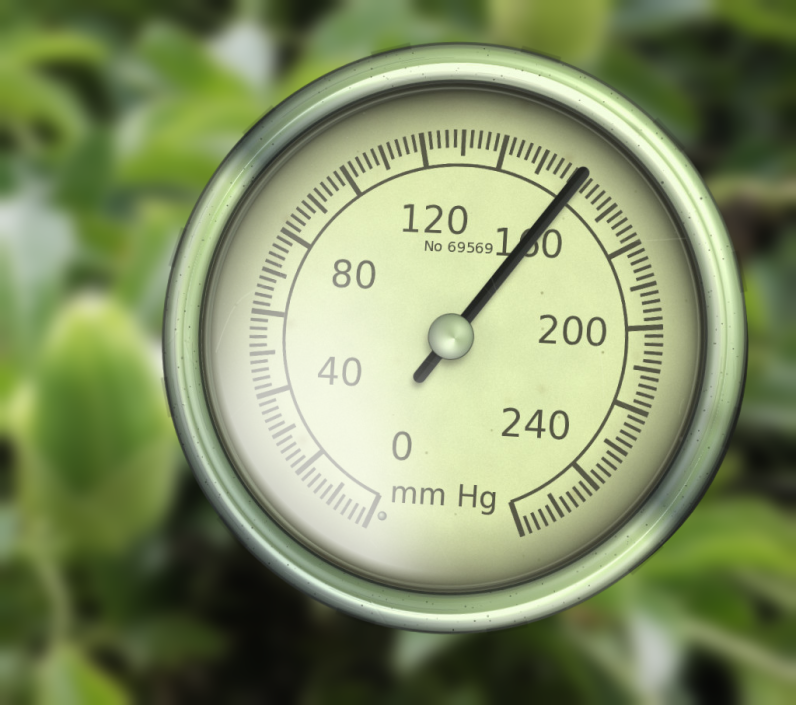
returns 160 mmHg
